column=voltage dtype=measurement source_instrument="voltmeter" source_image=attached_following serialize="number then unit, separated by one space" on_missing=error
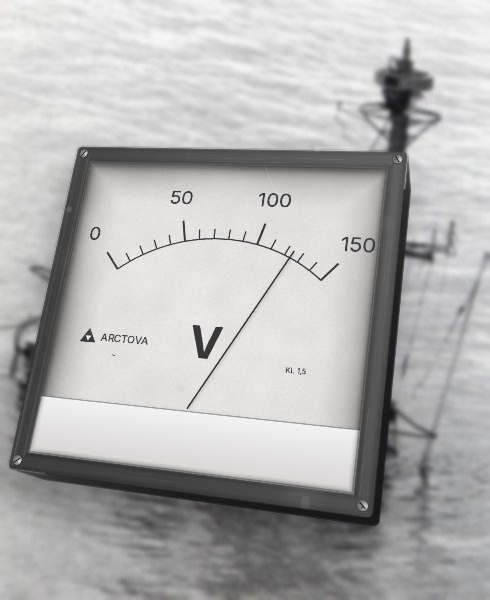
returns 125 V
